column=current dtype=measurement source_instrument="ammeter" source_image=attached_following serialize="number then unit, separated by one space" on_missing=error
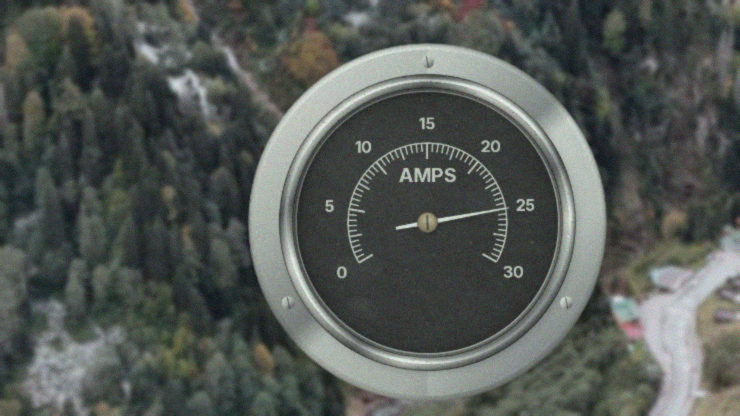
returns 25 A
